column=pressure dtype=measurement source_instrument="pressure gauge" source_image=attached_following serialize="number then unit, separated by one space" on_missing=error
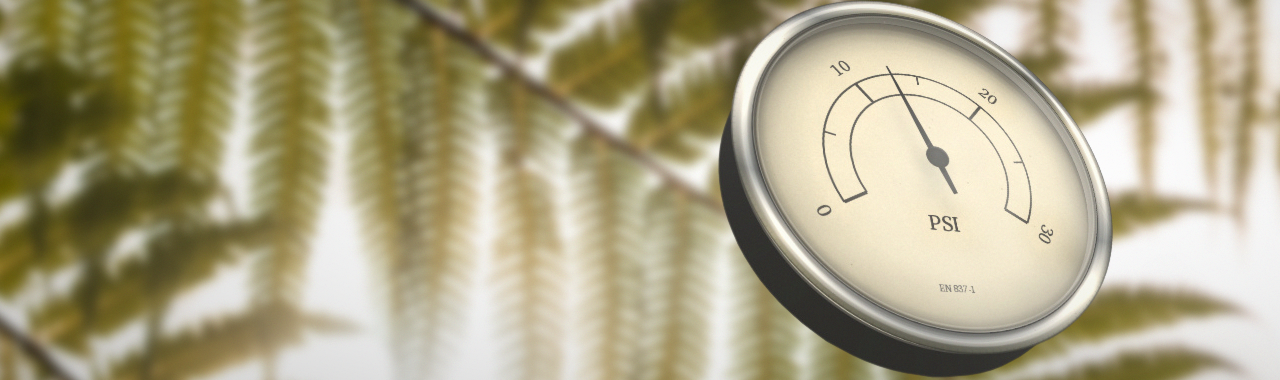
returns 12.5 psi
